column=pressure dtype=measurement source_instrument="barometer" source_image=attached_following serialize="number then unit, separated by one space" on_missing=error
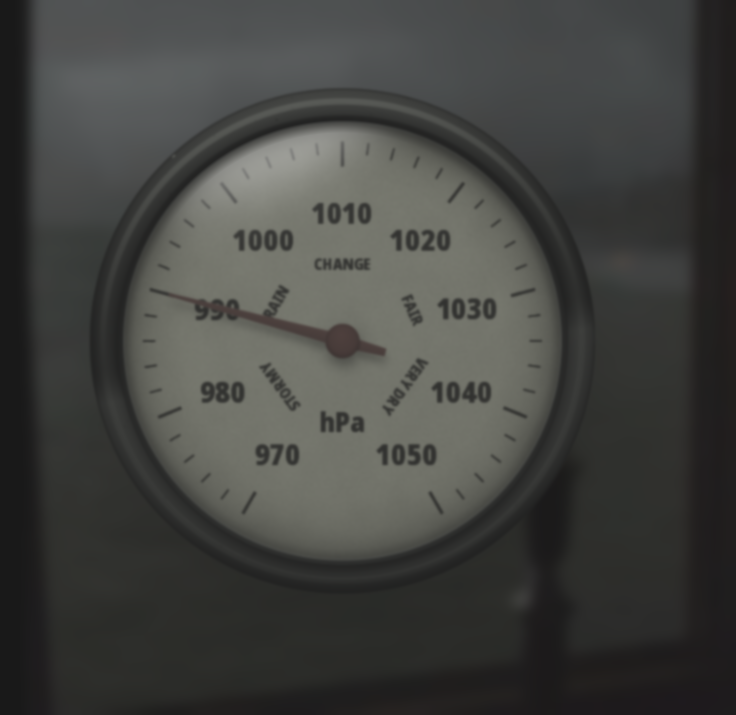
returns 990 hPa
